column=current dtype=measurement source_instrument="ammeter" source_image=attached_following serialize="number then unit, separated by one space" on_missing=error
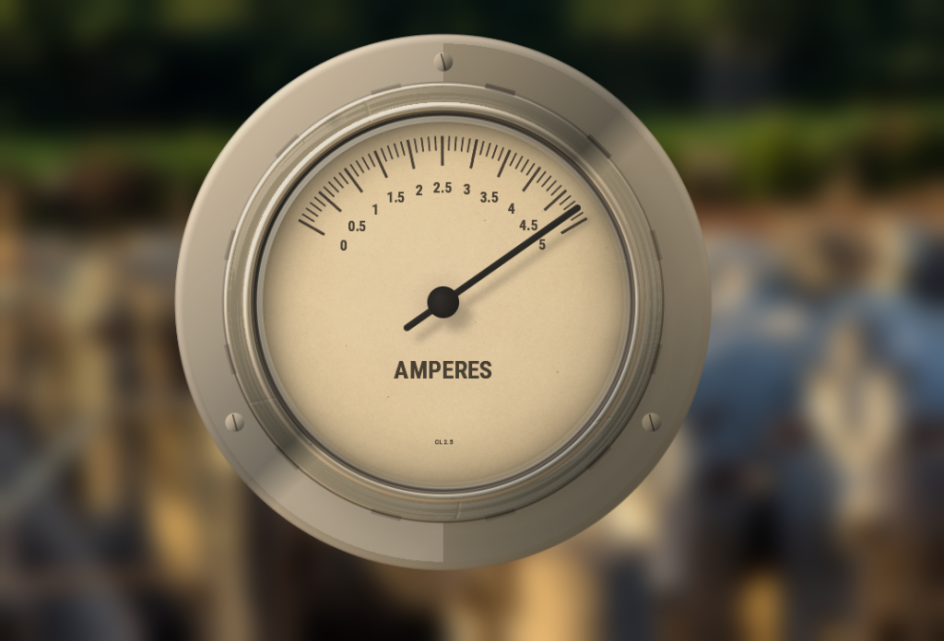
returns 4.8 A
